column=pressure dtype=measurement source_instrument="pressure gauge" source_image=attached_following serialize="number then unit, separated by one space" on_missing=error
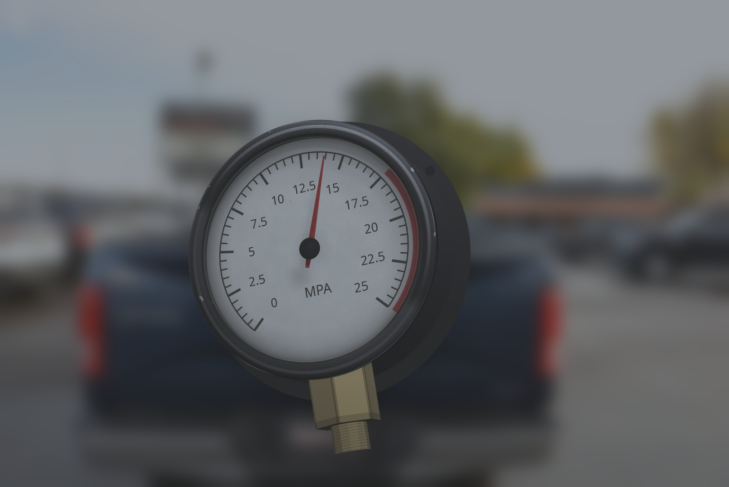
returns 14 MPa
